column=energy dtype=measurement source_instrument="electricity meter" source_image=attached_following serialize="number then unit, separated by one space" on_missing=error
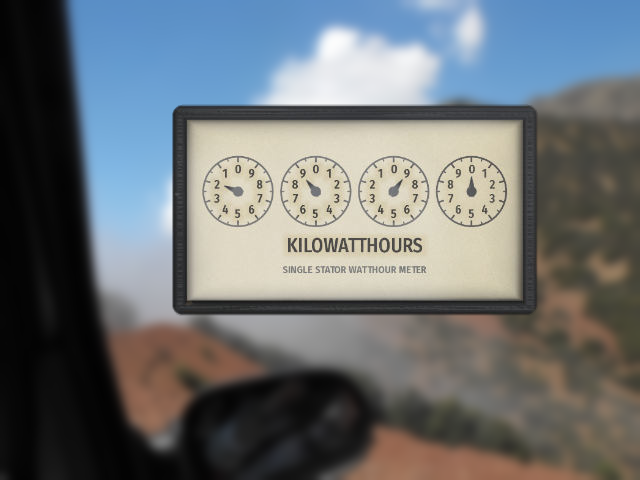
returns 1890 kWh
